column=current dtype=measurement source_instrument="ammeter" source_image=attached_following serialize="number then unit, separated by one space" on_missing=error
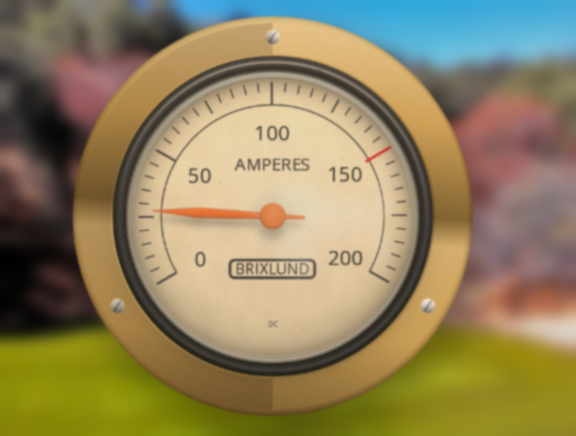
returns 27.5 A
